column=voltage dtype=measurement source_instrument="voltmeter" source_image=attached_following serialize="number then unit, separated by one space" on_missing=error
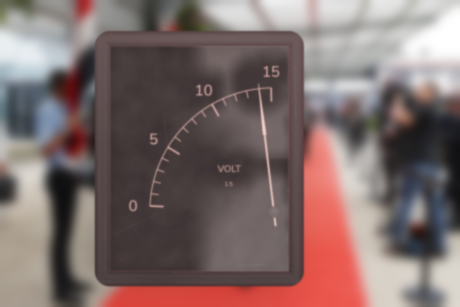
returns 14 V
